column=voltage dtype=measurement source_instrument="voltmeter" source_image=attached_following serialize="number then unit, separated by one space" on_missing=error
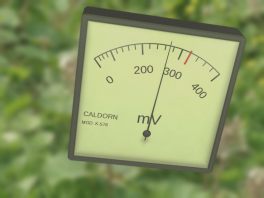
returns 270 mV
